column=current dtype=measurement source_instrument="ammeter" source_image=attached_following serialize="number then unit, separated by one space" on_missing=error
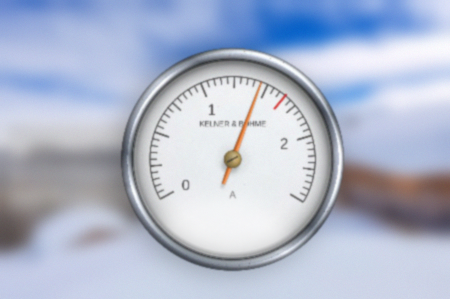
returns 1.45 A
